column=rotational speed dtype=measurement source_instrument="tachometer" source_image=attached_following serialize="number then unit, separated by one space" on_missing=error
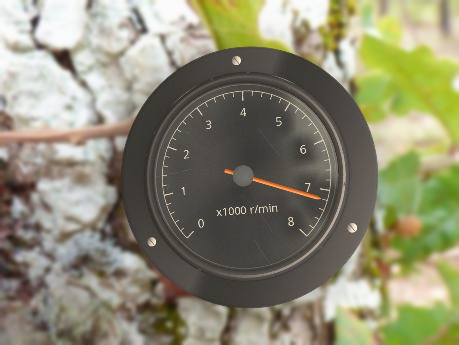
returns 7200 rpm
